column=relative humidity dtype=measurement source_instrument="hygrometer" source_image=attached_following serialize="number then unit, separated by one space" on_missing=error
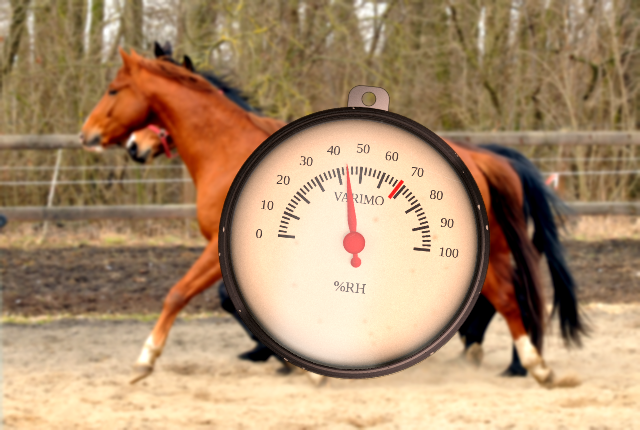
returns 44 %
